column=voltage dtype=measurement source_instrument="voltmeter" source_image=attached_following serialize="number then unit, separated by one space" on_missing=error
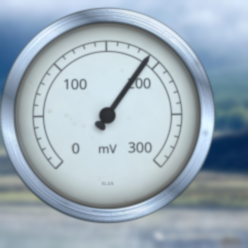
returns 190 mV
